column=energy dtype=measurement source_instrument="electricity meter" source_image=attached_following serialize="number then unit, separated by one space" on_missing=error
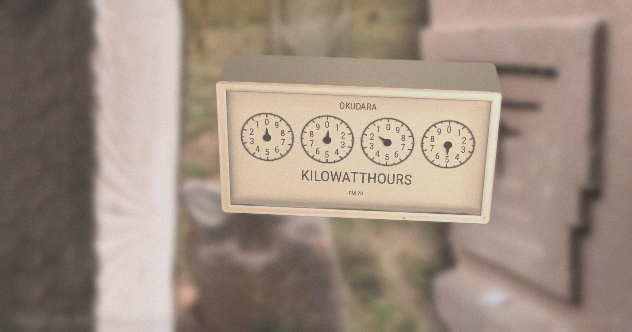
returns 15 kWh
